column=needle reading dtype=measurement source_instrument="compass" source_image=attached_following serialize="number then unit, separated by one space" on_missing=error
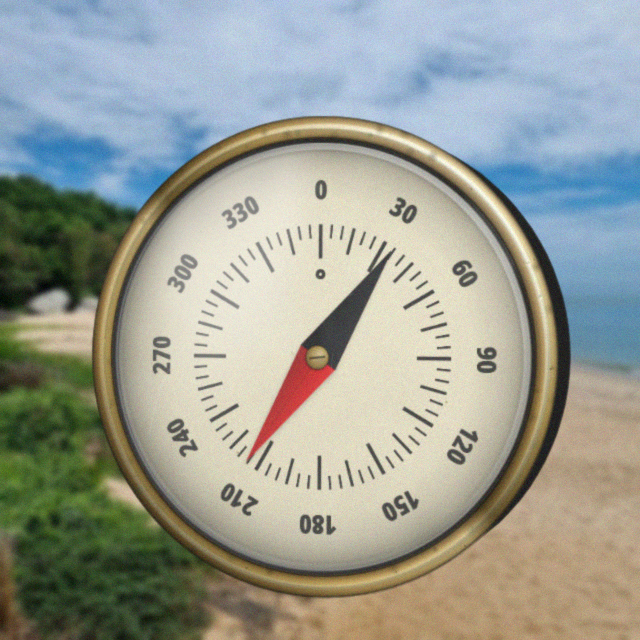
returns 215 °
